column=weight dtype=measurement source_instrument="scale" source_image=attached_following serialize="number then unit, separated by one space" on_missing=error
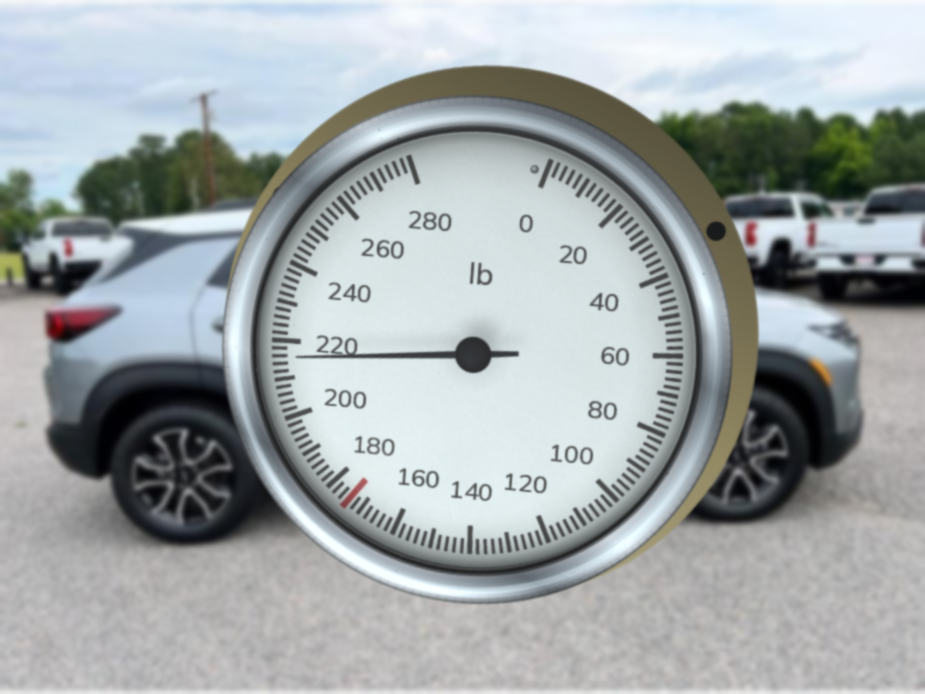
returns 216 lb
